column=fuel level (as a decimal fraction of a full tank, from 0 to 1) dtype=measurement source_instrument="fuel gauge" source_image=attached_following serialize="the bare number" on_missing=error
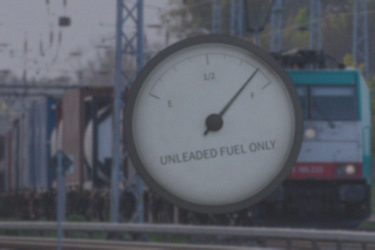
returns 0.875
